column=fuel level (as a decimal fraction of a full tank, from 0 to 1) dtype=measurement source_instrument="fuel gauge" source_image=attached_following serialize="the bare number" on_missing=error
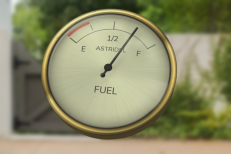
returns 0.75
